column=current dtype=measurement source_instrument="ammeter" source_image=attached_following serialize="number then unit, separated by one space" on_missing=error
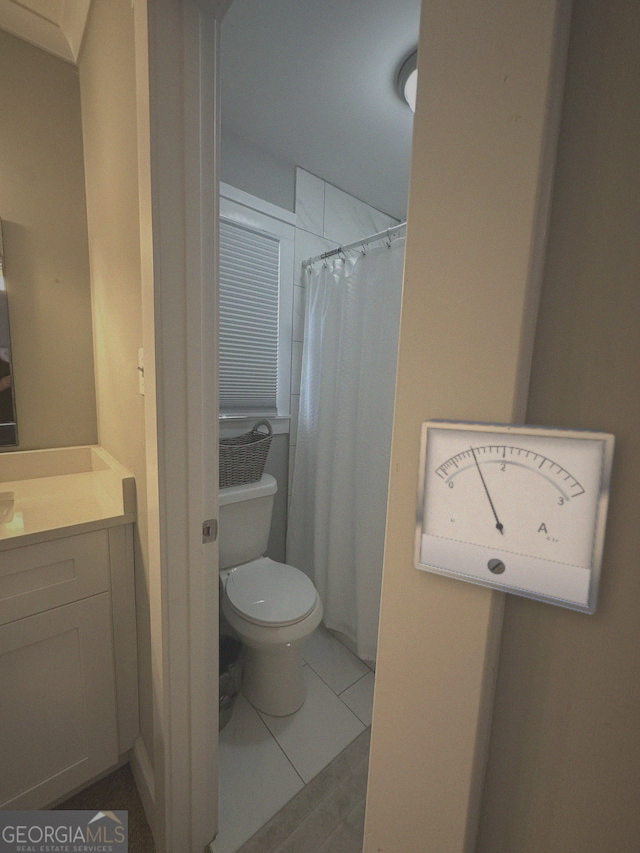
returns 1.5 A
